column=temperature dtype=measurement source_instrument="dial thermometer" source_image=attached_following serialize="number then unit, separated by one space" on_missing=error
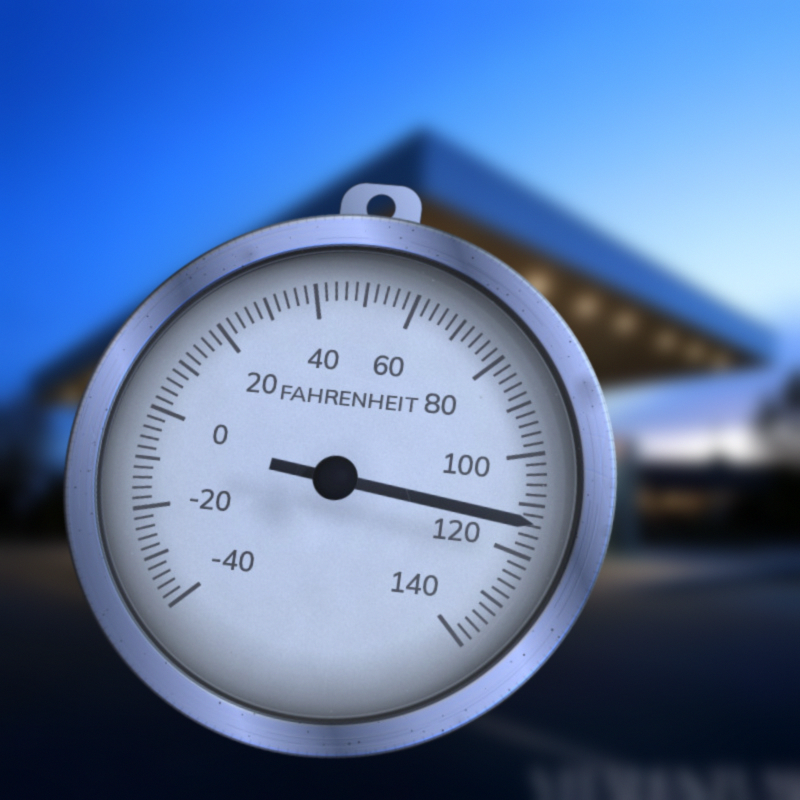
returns 114 °F
